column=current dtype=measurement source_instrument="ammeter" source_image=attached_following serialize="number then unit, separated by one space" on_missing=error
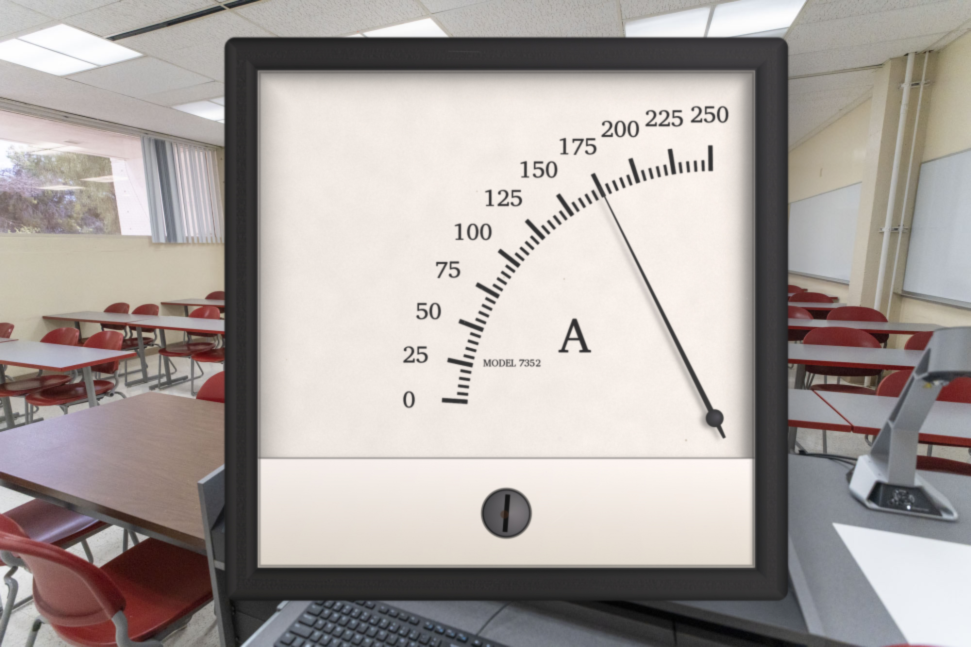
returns 175 A
